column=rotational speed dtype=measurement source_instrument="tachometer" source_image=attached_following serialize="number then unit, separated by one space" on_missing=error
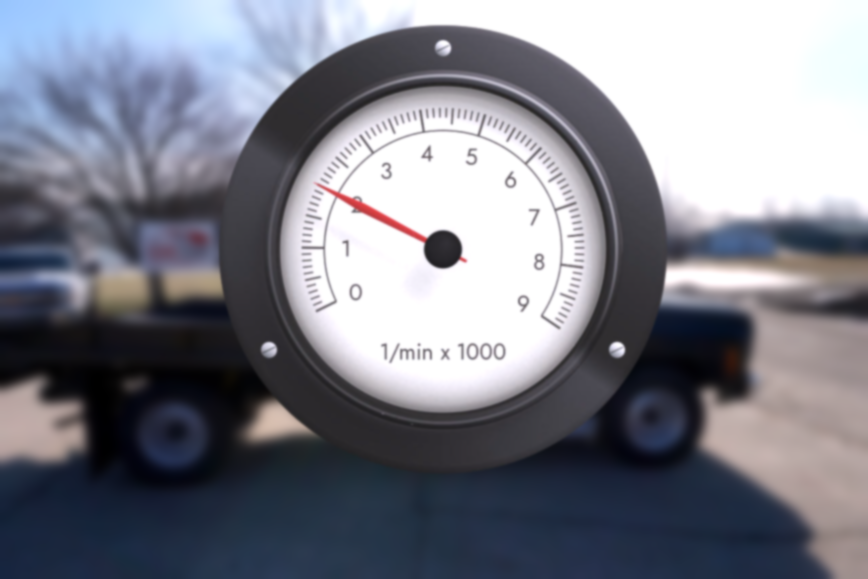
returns 2000 rpm
